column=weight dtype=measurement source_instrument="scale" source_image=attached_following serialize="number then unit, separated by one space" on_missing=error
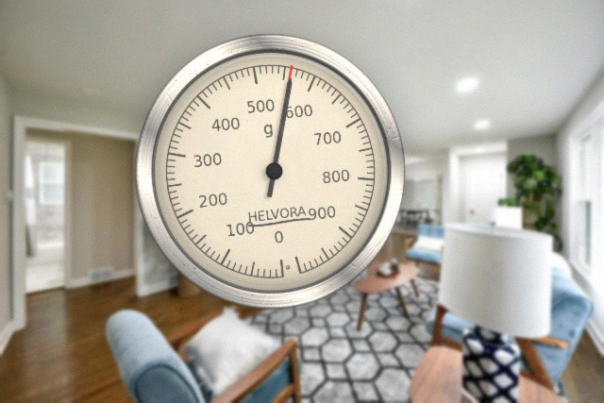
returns 560 g
